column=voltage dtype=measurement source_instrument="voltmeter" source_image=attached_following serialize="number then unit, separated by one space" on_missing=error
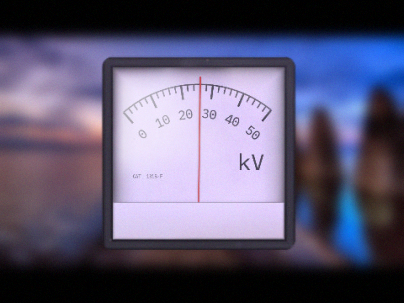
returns 26 kV
